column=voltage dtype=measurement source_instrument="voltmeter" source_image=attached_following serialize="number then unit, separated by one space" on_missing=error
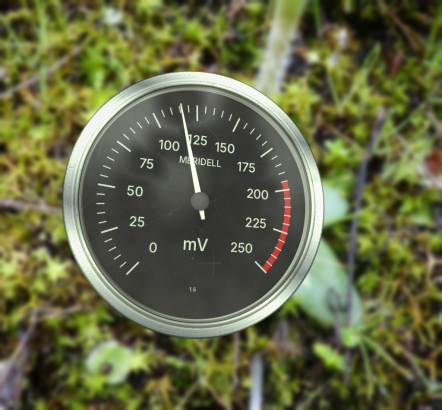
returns 115 mV
